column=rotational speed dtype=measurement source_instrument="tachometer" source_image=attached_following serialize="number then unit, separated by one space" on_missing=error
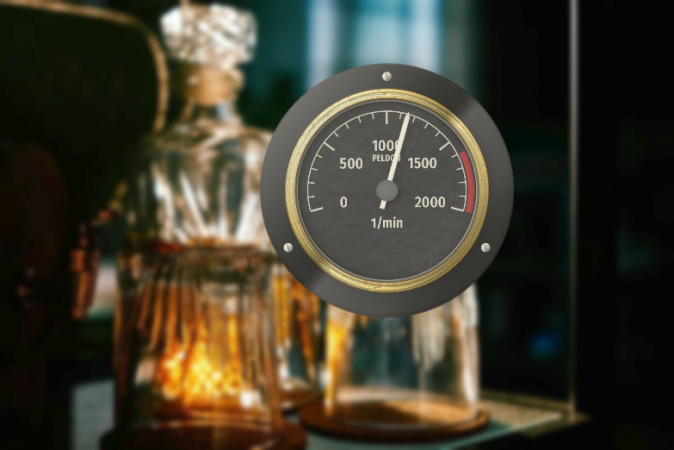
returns 1150 rpm
